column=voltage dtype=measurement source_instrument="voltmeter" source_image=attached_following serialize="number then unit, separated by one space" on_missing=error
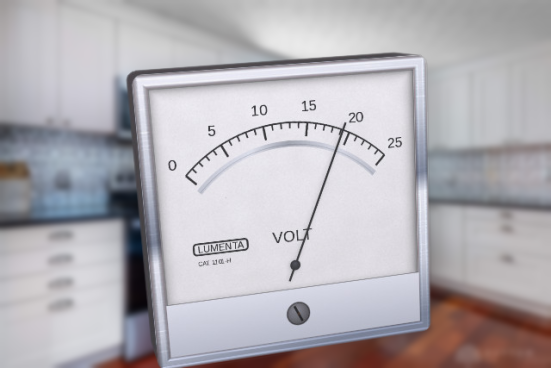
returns 19 V
